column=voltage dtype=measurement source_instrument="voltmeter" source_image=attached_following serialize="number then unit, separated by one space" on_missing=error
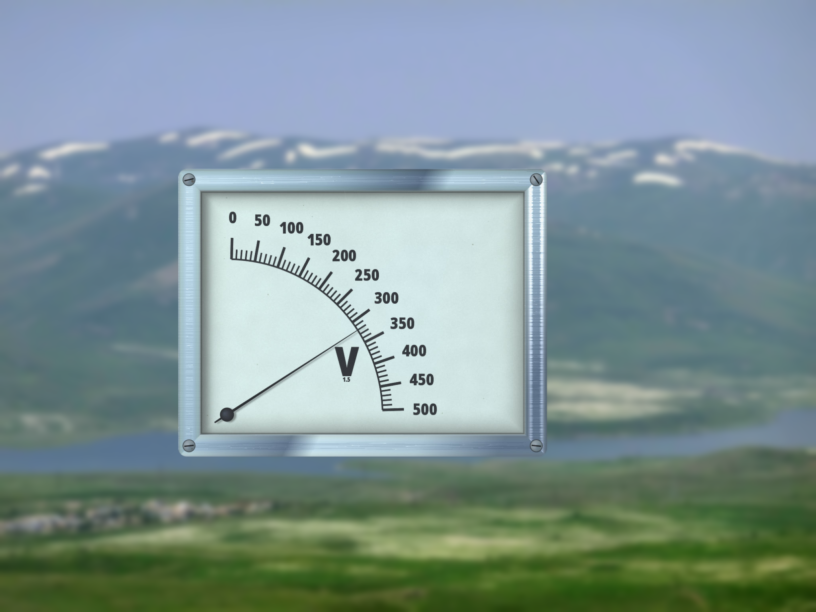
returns 320 V
